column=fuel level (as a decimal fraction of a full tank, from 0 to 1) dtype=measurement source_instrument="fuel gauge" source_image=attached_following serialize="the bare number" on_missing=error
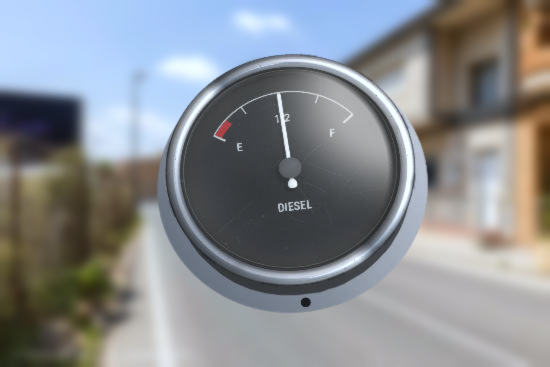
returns 0.5
